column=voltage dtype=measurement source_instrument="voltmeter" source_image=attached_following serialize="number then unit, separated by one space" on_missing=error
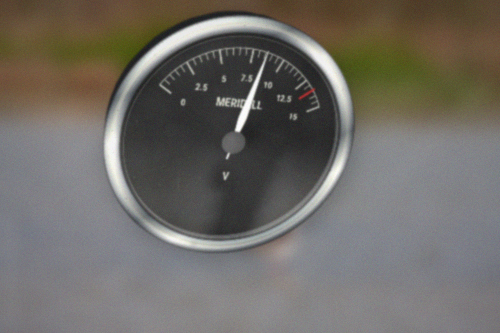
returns 8.5 V
